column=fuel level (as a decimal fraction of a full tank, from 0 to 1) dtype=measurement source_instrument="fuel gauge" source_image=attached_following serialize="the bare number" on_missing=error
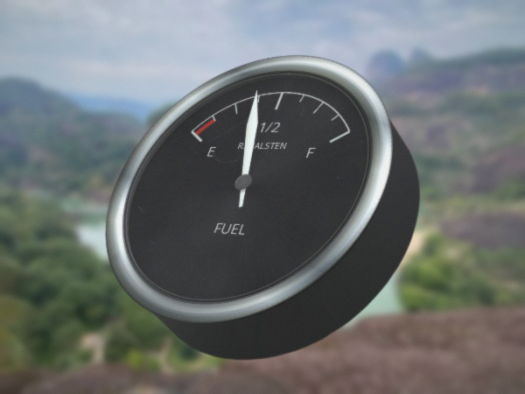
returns 0.375
